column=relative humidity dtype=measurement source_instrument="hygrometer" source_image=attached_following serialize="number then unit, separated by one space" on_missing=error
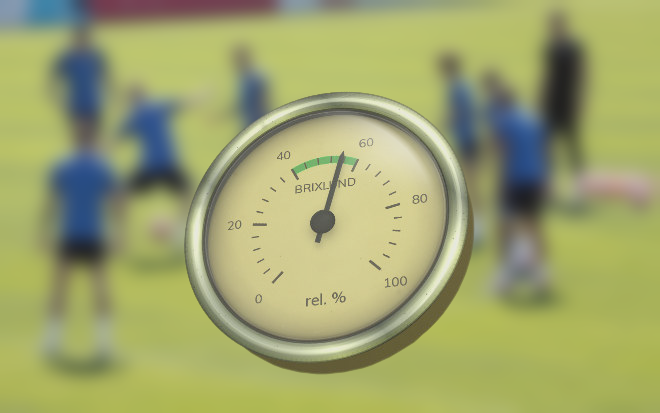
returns 56 %
